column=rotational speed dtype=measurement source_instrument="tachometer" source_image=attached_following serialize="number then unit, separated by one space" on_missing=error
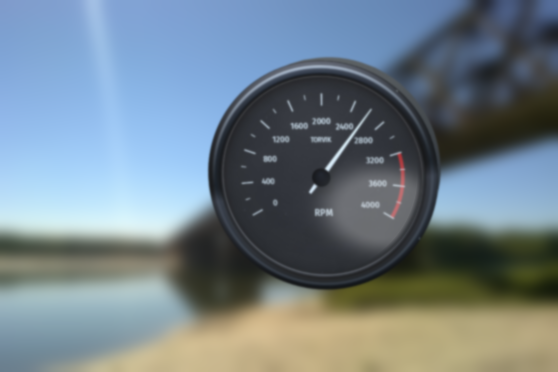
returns 2600 rpm
